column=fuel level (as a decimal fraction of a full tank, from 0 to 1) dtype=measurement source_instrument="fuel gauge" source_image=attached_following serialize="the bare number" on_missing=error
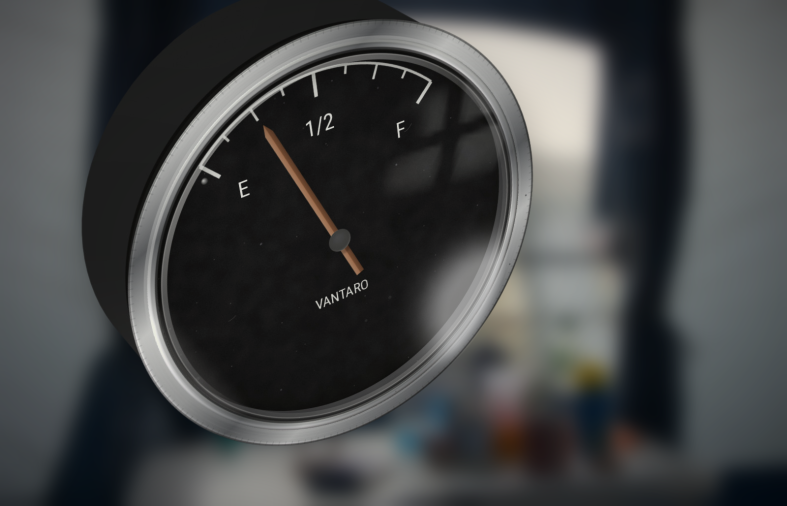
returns 0.25
